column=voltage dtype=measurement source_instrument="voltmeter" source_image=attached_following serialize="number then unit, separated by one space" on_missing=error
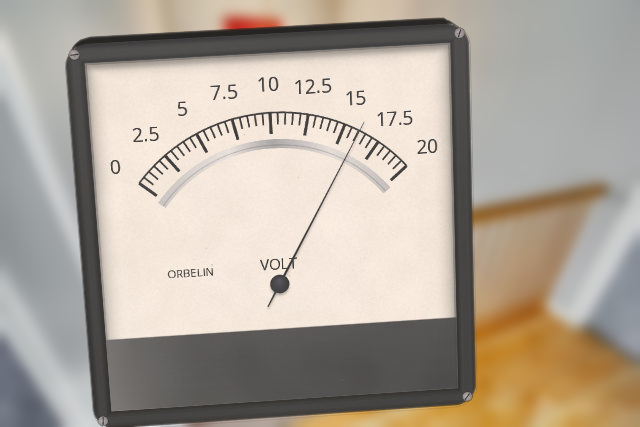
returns 16 V
